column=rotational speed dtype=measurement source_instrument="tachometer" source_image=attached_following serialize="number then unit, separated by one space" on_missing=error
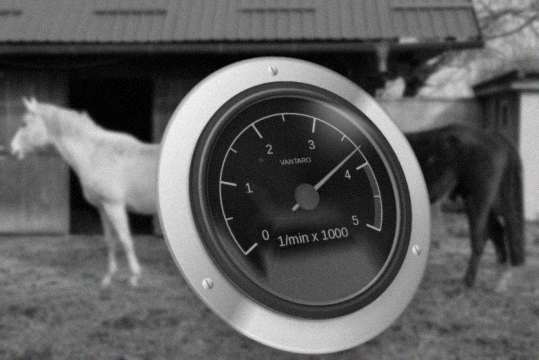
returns 3750 rpm
